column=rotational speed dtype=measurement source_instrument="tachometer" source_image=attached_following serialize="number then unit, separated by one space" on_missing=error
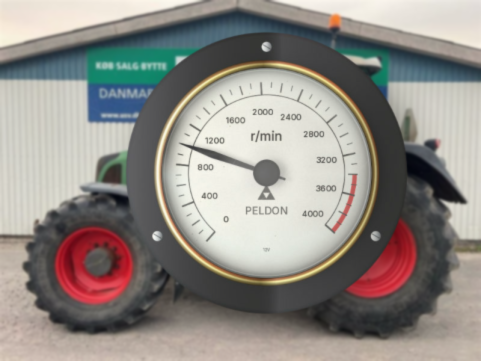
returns 1000 rpm
